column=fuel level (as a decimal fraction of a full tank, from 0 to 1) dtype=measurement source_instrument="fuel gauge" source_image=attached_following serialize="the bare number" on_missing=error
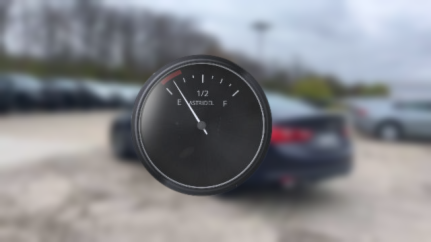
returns 0.125
